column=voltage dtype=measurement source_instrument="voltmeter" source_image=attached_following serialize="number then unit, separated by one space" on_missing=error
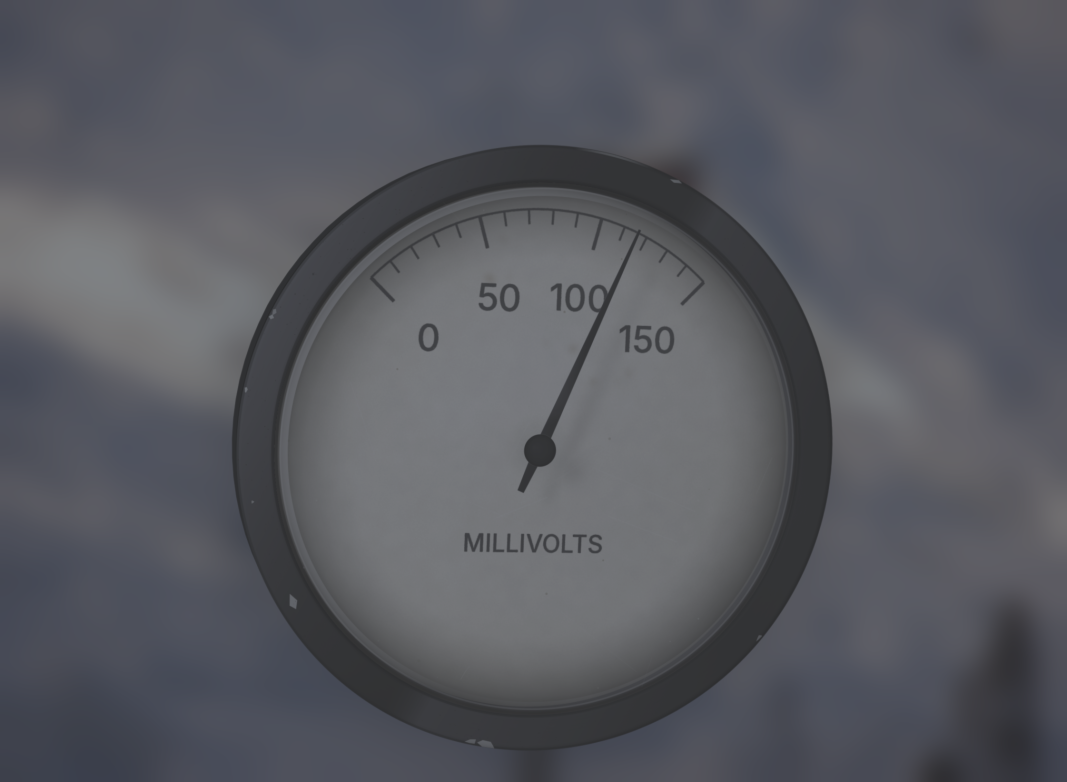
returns 115 mV
